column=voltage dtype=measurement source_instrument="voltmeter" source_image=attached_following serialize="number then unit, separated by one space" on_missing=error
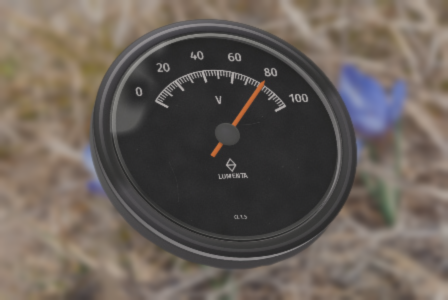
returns 80 V
